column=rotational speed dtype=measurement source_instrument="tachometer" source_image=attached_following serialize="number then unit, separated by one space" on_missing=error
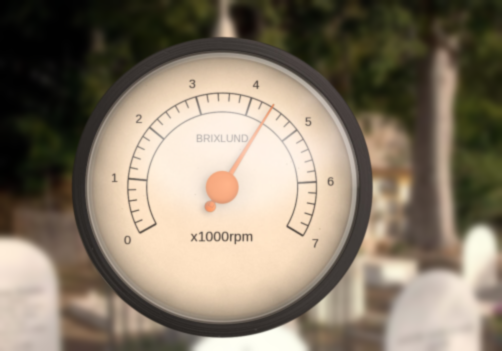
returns 4400 rpm
